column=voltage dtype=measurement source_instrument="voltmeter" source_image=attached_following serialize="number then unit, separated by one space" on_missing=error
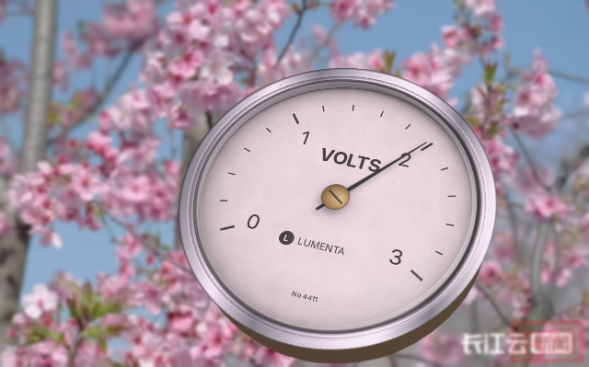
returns 2 V
